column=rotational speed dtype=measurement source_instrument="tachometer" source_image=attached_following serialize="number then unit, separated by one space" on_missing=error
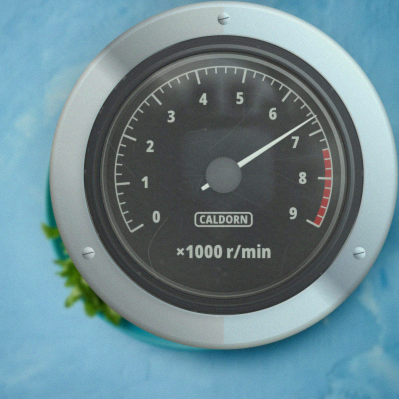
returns 6700 rpm
